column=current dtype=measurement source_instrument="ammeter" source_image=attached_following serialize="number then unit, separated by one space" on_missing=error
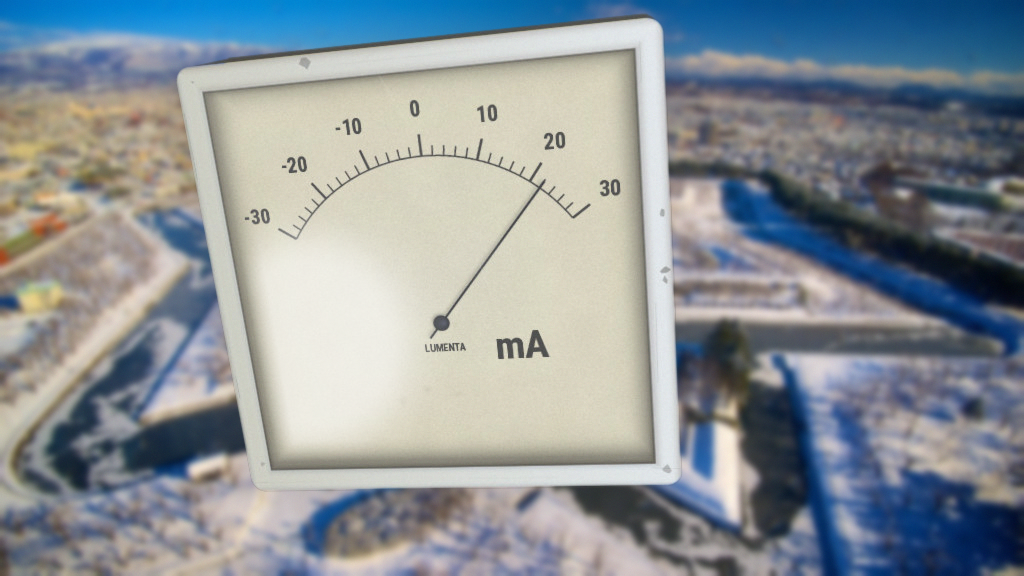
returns 22 mA
